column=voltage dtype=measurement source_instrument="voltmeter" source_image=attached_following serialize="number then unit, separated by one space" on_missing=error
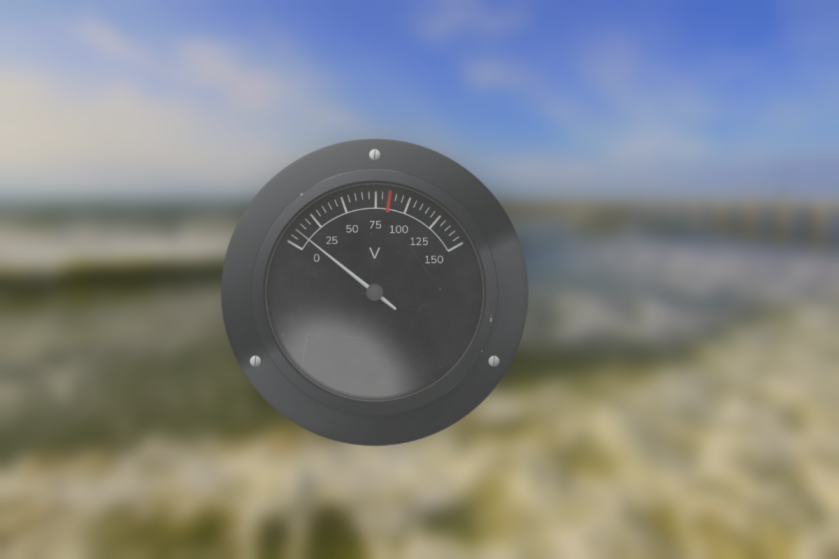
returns 10 V
